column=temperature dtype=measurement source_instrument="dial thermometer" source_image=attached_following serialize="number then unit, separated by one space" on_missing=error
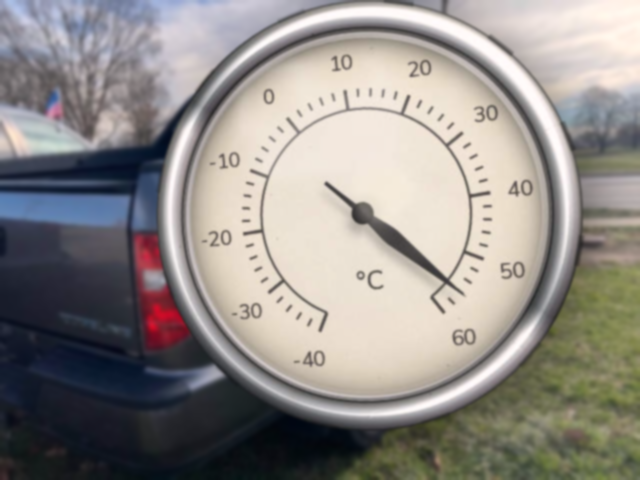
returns 56 °C
